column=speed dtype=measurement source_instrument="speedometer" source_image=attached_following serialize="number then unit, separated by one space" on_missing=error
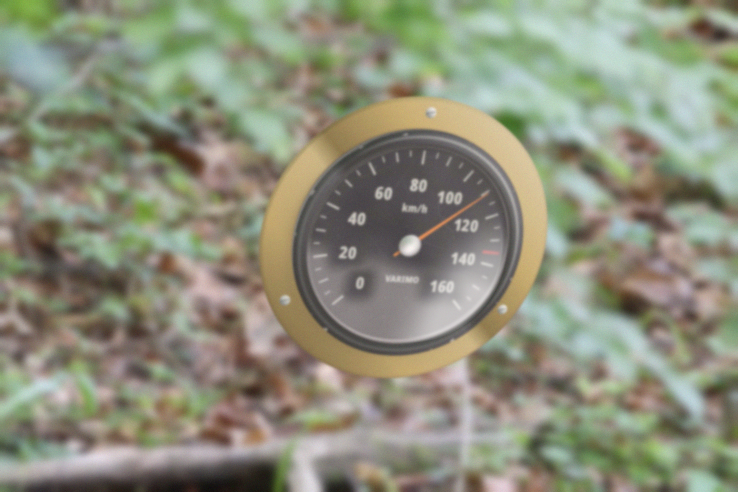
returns 110 km/h
